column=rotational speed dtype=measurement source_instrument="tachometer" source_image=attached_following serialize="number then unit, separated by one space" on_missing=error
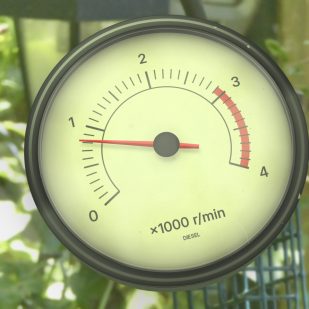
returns 800 rpm
